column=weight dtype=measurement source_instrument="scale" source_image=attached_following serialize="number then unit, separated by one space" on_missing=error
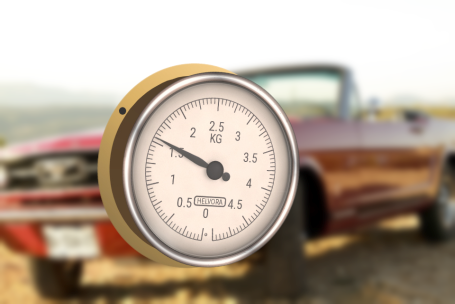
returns 1.55 kg
